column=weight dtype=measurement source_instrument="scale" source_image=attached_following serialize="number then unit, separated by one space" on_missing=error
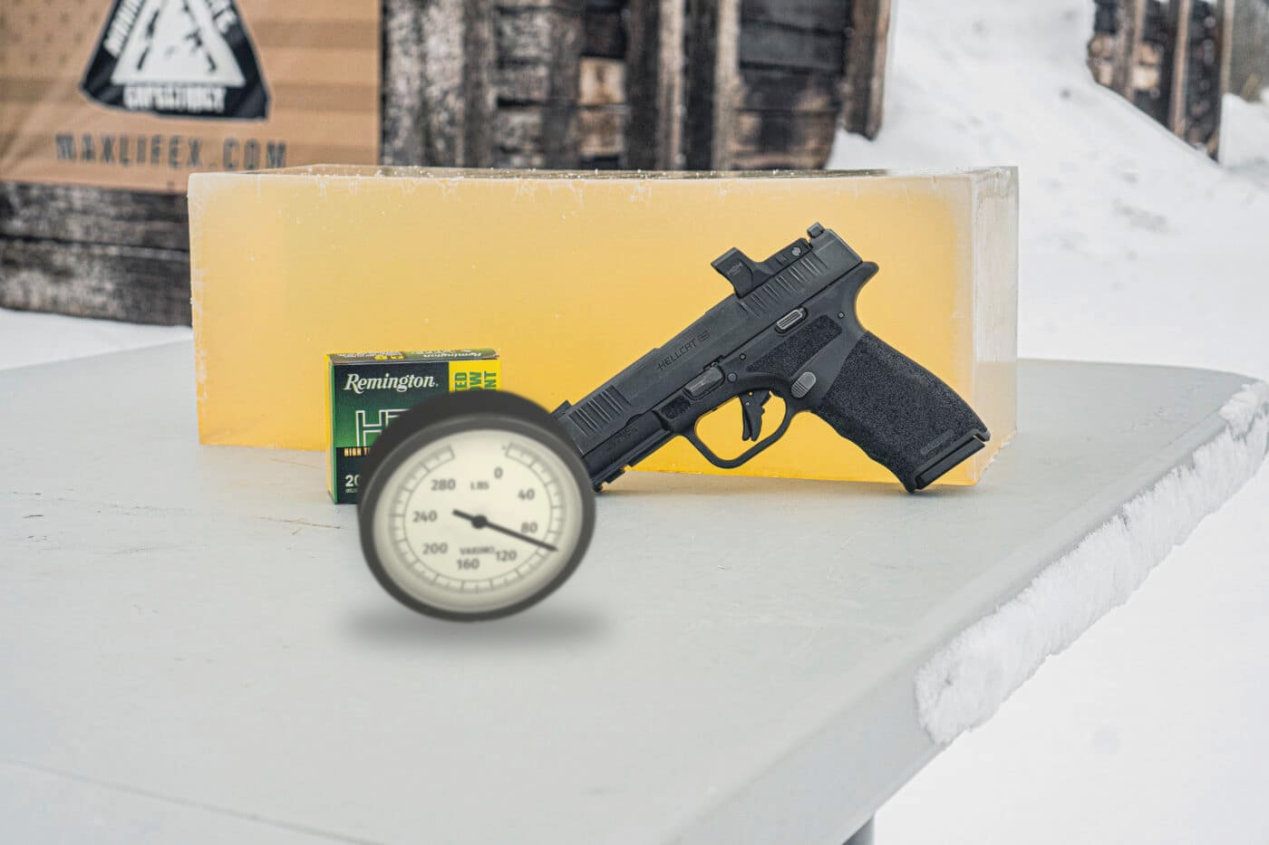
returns 90 lb
